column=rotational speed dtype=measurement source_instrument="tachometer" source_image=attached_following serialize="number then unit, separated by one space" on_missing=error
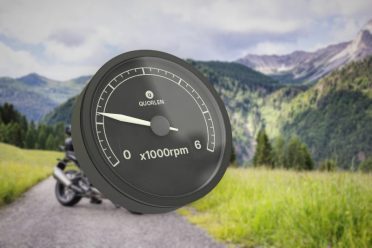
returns 1200 rpm
